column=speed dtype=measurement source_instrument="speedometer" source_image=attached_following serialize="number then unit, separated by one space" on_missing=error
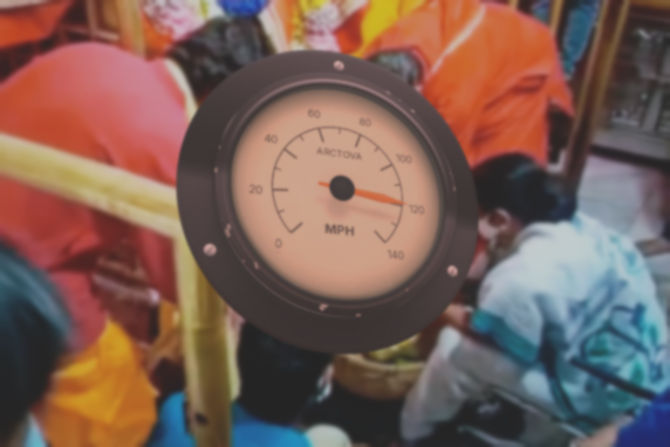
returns 120 mph
